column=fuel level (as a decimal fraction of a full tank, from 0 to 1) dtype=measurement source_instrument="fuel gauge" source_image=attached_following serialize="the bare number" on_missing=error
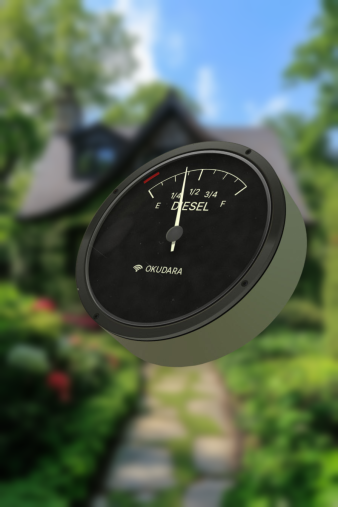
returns 0.375
